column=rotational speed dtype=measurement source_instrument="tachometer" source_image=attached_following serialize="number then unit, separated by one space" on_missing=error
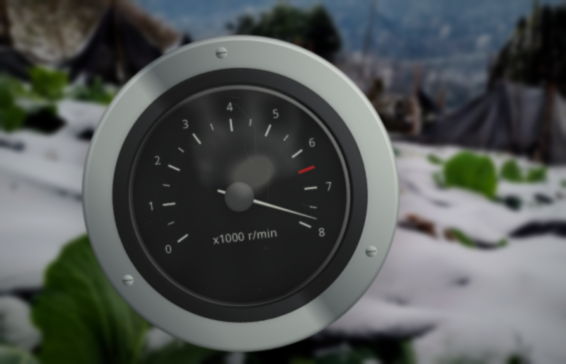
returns 7750 rpm
